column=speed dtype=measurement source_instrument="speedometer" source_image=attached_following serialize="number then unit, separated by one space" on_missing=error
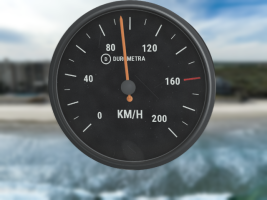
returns 95 km/h
